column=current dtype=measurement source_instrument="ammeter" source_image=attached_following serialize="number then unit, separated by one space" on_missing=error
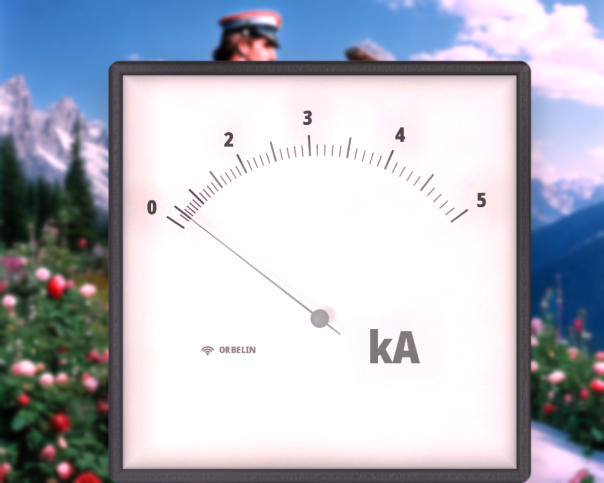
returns 0.5 kA
